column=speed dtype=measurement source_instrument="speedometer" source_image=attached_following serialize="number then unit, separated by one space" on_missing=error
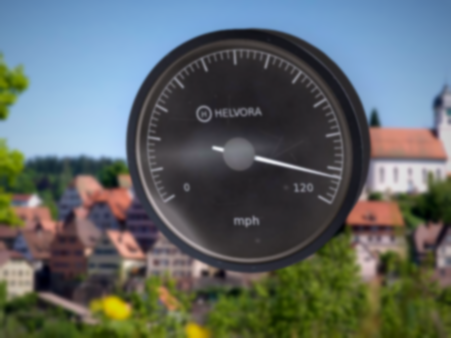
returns 112 mph
